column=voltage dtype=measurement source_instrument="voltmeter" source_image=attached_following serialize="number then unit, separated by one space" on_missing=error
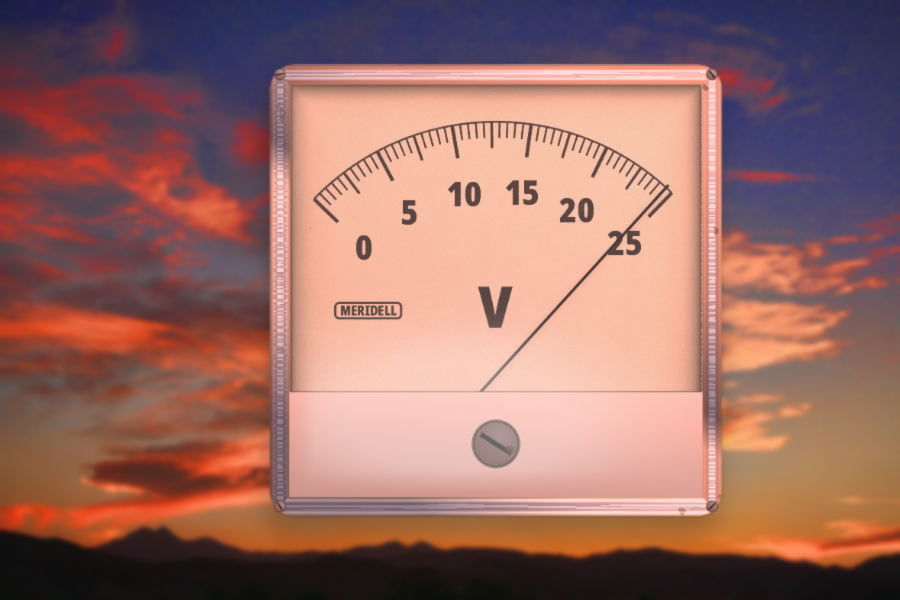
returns 24.5 V
